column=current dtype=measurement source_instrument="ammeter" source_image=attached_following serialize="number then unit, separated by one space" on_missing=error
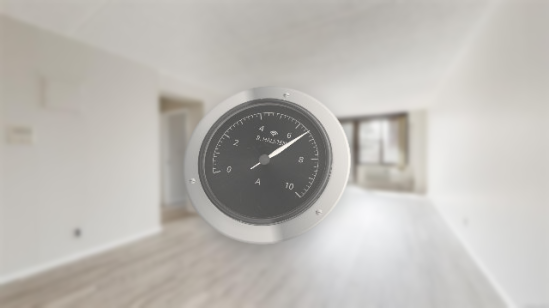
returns 6.6 A
